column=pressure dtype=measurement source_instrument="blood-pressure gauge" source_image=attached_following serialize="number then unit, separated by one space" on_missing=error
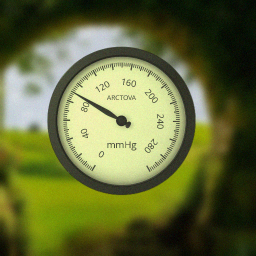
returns 90 mmHg
